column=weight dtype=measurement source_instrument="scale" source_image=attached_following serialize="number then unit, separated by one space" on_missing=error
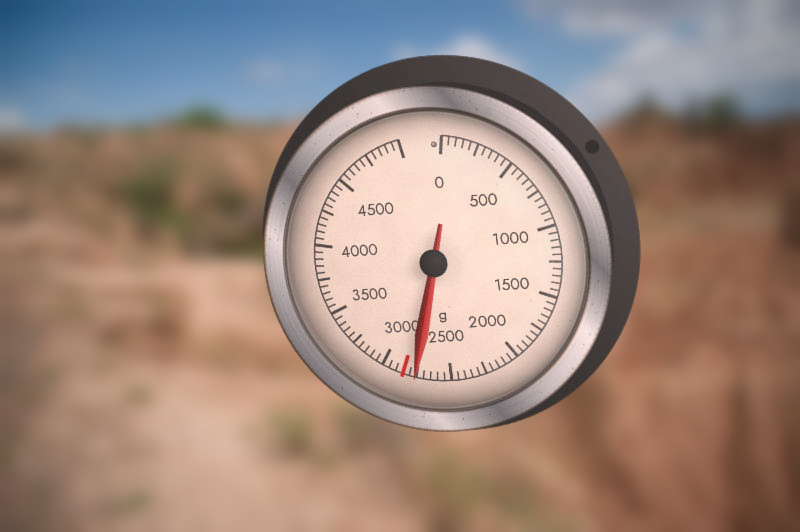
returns 2750 g
